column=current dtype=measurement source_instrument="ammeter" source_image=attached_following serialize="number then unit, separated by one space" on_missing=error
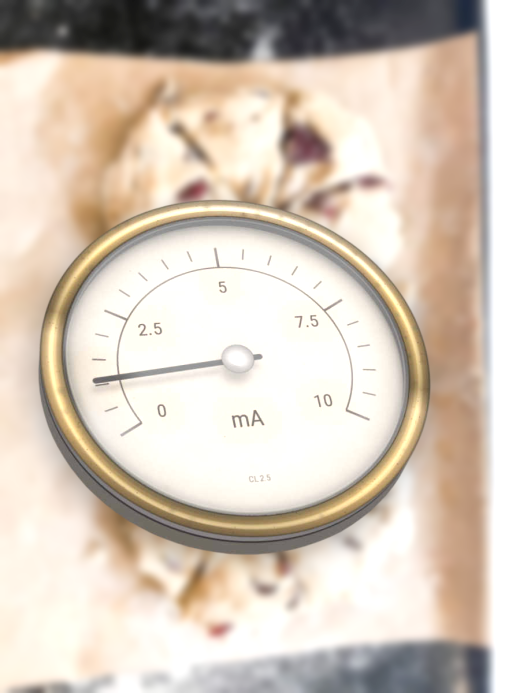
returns 1 mA
